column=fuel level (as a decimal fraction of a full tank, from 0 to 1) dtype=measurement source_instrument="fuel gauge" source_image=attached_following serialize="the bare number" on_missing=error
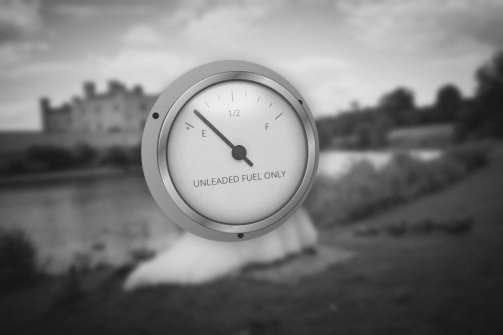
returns 0.125
